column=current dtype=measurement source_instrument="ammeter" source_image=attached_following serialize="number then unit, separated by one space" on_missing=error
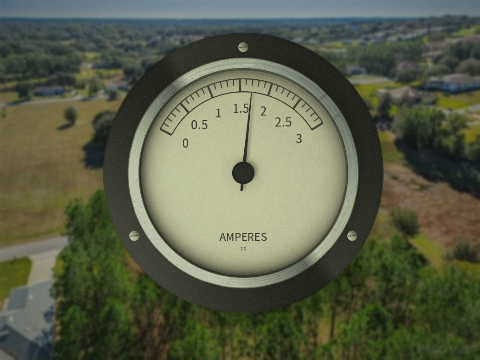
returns 1.7 A
